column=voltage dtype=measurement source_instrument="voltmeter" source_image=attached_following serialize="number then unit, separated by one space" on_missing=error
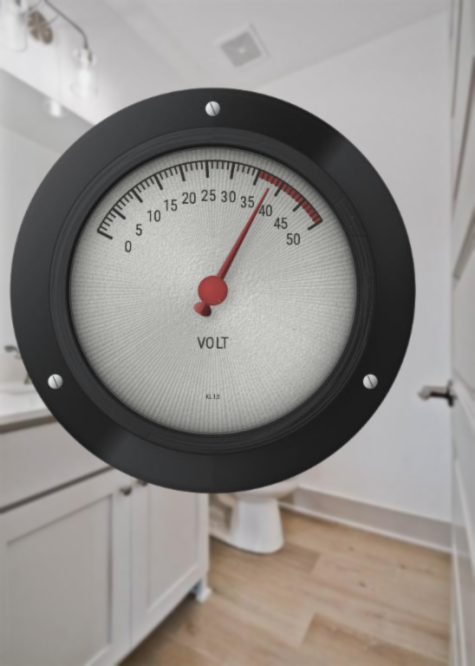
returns 38 V
